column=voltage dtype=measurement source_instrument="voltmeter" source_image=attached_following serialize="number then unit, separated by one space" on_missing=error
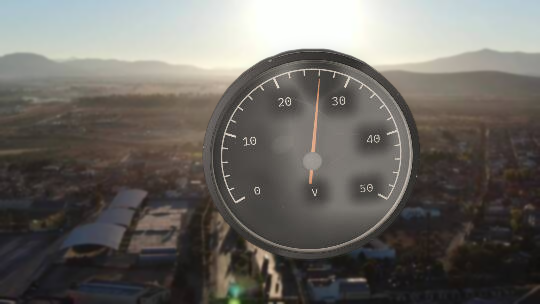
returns 26 V
